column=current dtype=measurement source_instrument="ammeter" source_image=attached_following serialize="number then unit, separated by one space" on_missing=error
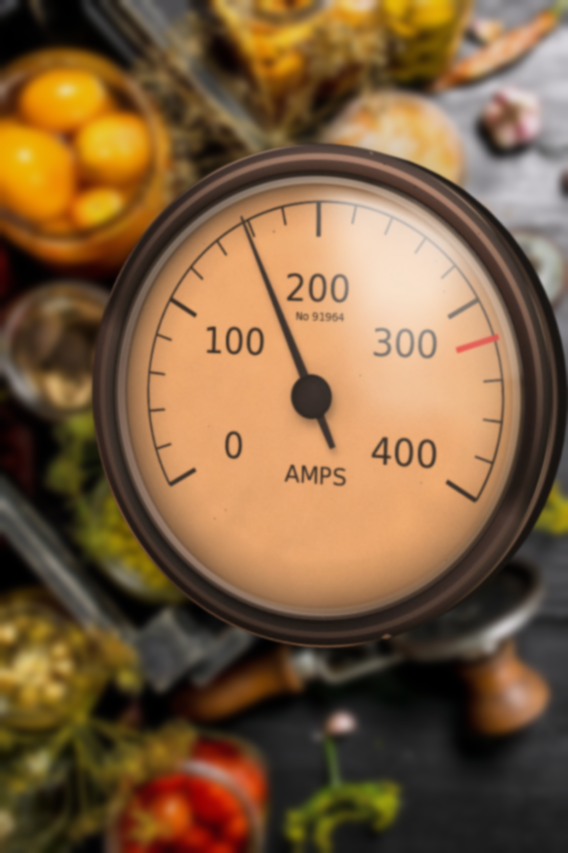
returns 160 A
